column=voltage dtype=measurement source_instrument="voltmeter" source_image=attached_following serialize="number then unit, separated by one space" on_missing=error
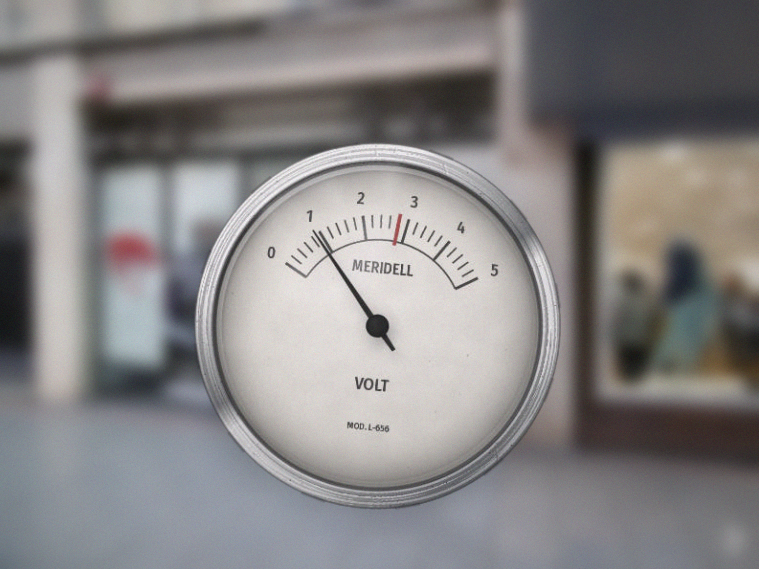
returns 0.9 V
